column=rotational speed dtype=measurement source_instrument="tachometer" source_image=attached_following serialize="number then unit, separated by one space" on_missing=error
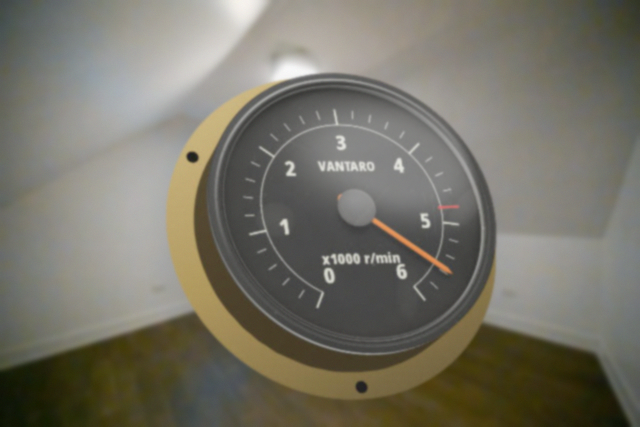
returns 5600 rpm
